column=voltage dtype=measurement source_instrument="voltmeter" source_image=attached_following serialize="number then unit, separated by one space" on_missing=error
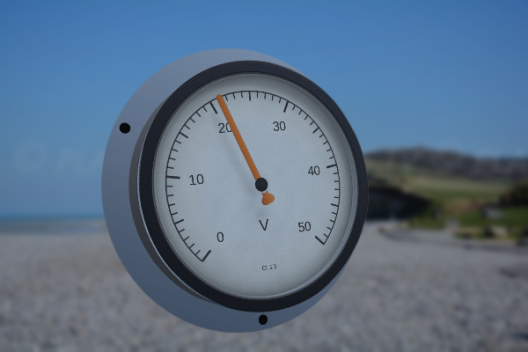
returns 21 V
